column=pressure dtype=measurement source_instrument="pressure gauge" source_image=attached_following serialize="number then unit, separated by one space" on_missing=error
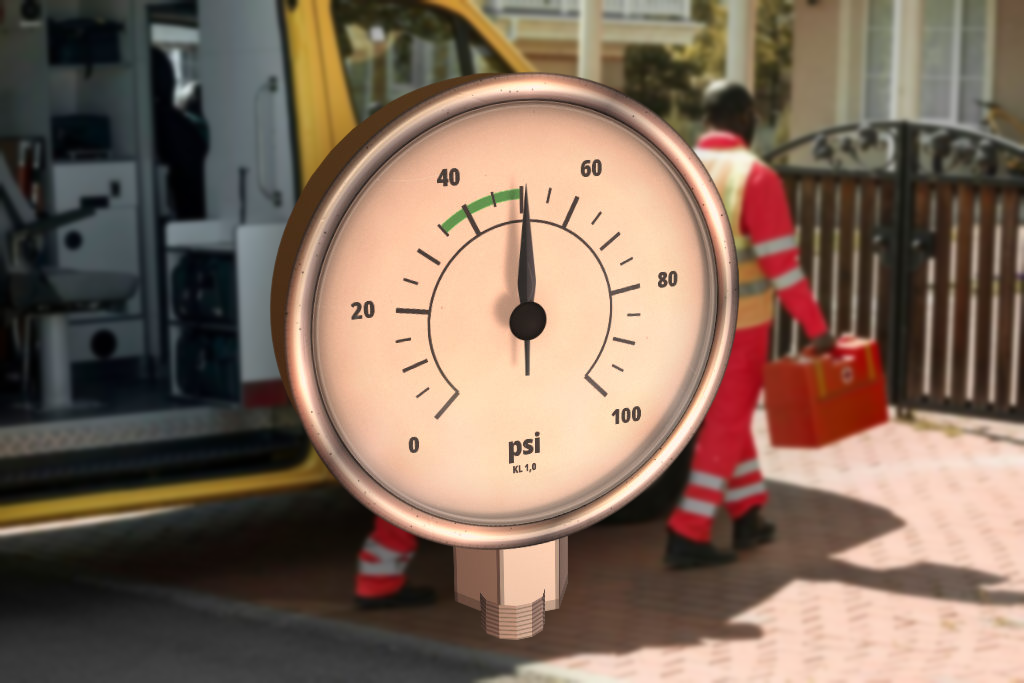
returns 50 psi
